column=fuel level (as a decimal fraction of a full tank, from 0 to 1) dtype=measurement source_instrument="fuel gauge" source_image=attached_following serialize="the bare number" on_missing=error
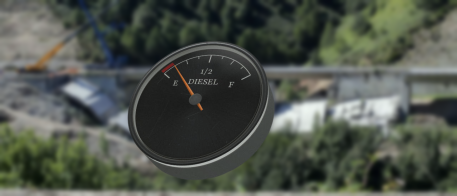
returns 0.125
